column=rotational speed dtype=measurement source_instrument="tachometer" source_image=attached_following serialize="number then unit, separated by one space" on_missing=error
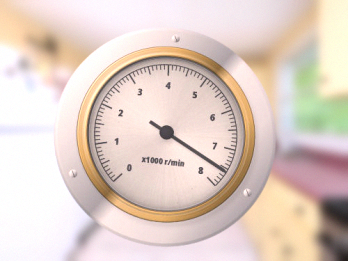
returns 7600 rpm
